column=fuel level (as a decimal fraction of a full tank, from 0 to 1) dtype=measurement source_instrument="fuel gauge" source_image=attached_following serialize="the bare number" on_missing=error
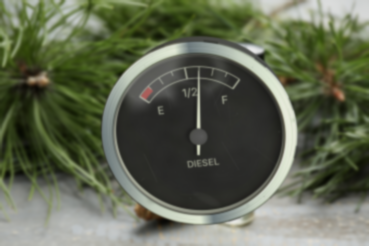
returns 0.625
